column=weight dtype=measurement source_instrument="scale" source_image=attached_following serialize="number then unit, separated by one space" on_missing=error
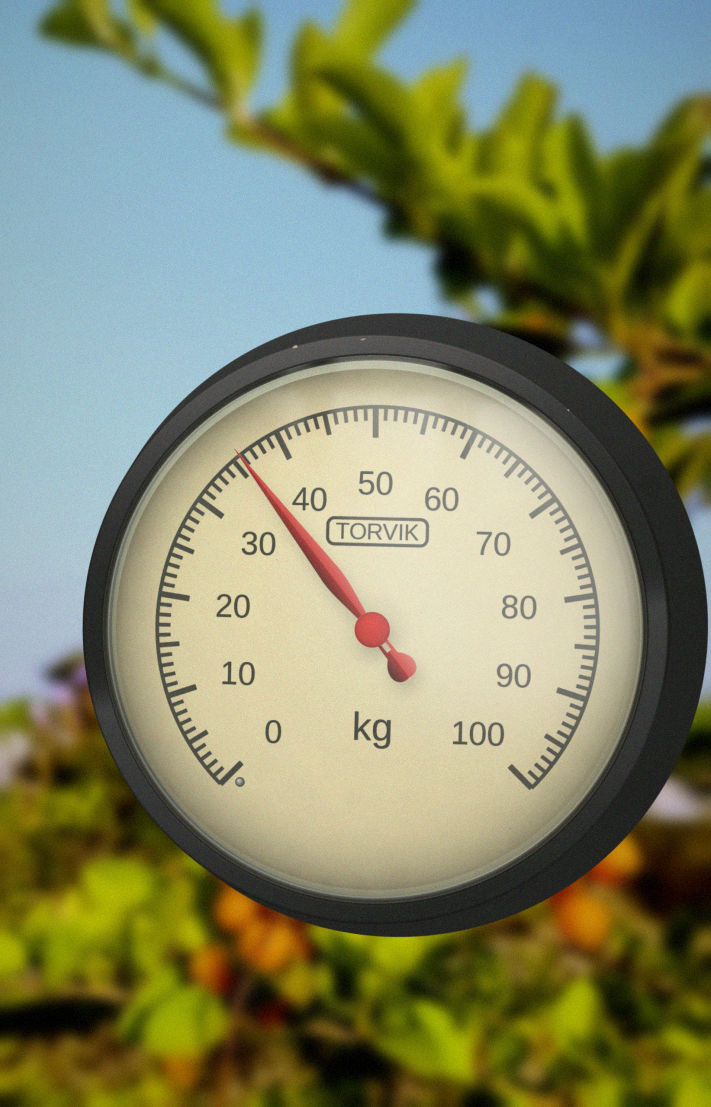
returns 36 kg
